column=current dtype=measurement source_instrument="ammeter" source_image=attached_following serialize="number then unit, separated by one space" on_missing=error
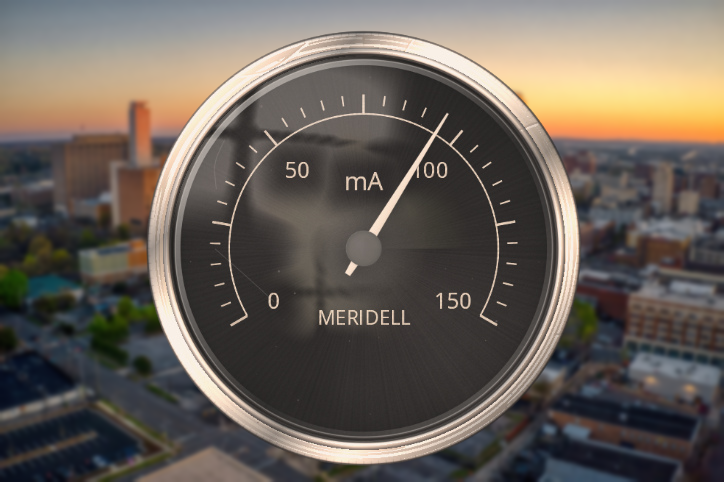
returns 95 mA
